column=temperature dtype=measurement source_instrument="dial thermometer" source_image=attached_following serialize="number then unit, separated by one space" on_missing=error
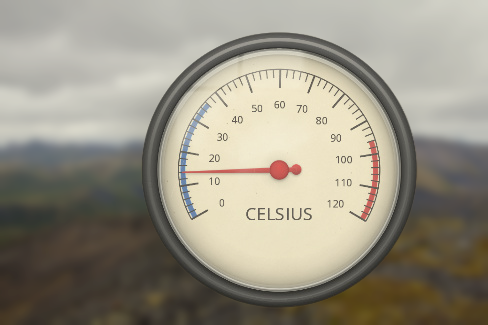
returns 14 °C
